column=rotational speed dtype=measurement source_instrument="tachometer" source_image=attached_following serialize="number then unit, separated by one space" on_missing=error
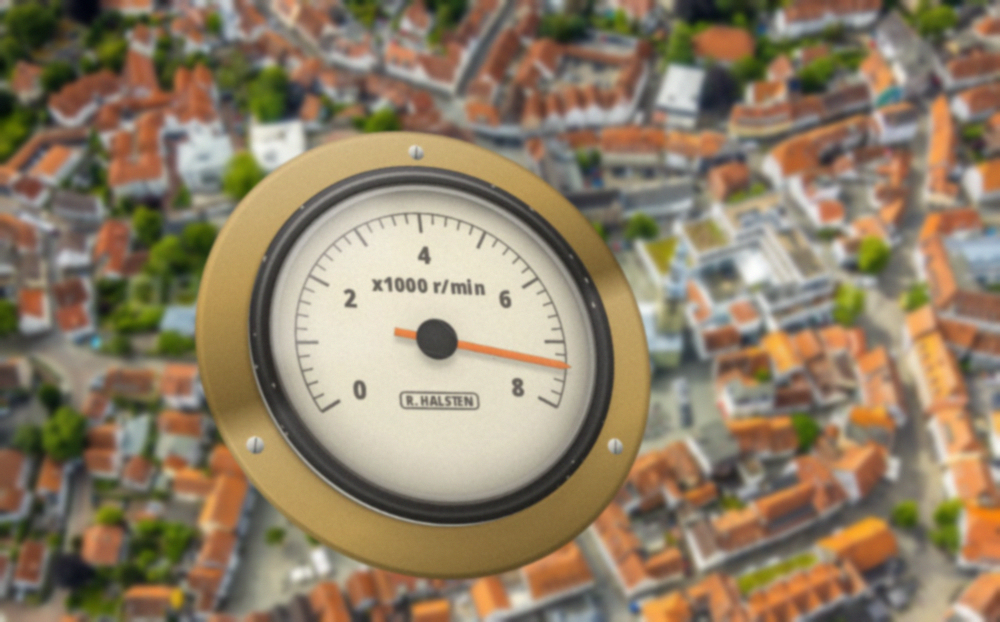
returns 7400 rpm
